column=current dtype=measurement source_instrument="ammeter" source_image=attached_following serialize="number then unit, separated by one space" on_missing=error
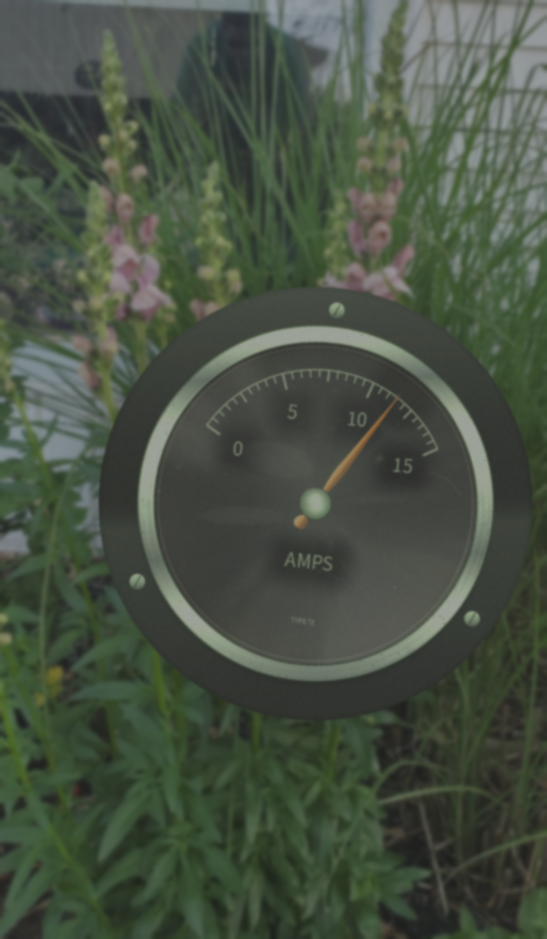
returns 11.5 A
